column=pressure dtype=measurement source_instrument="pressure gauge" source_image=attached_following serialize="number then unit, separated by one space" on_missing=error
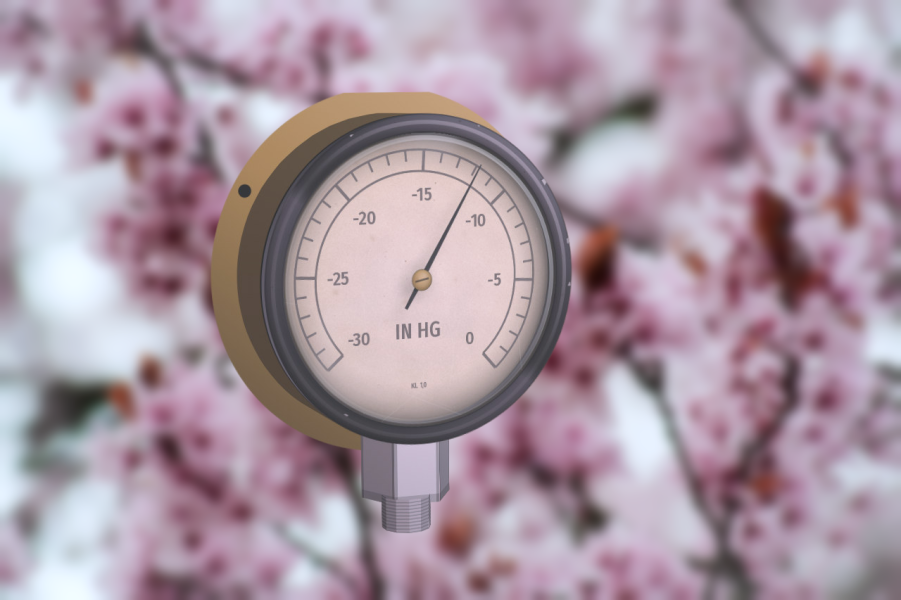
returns -12 inHg
